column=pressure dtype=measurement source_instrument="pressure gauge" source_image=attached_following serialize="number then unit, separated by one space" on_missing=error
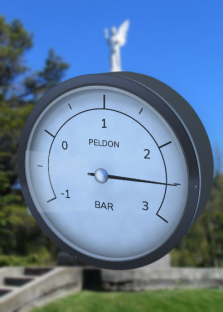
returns 2.5 bar
